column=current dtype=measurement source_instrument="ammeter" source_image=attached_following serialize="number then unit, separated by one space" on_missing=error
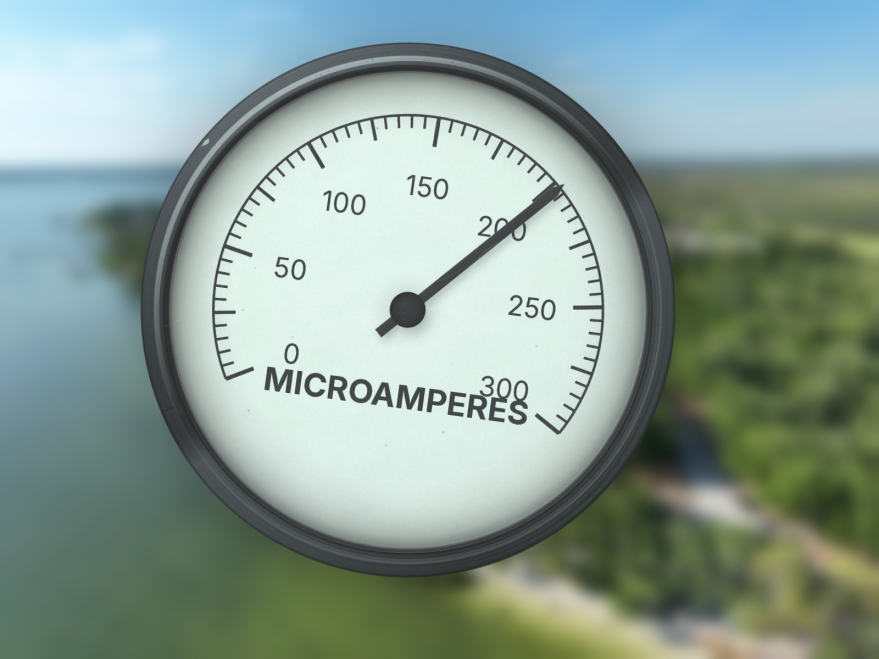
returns 202.5 µA
